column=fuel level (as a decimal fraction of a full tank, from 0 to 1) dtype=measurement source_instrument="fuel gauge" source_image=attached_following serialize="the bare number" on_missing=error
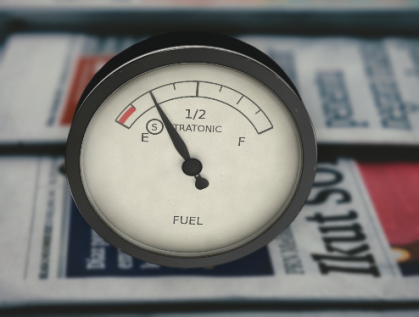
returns 0.25
